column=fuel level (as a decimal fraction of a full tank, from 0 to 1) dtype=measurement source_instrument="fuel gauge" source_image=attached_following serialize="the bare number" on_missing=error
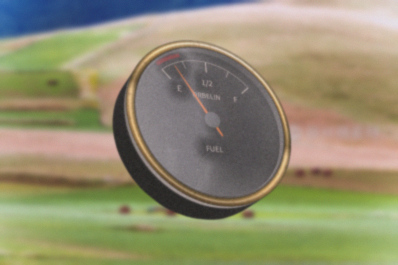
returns 0.125
